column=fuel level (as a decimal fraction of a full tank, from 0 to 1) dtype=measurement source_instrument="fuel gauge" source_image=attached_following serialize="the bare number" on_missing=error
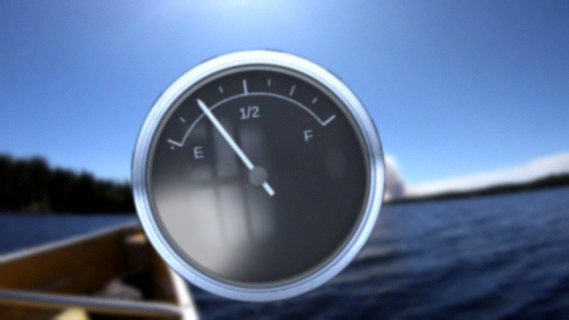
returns 0.25
